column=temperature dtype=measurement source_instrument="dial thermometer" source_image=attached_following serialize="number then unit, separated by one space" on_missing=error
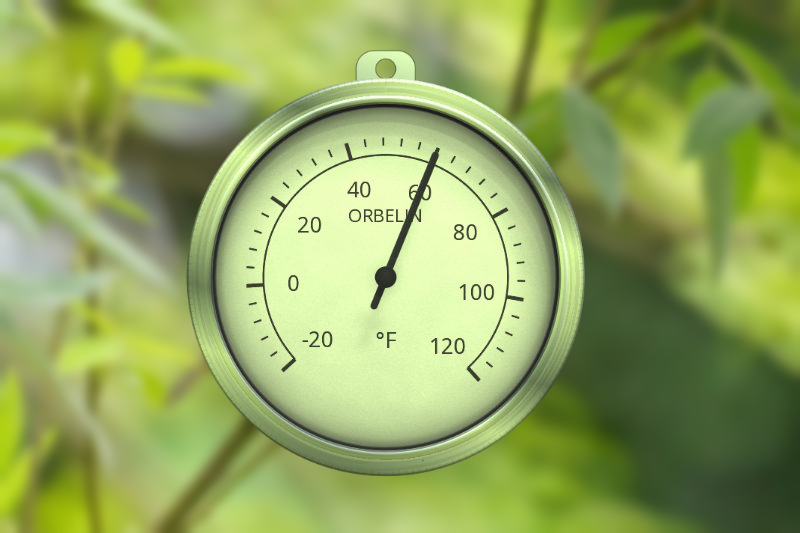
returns 60 °F
